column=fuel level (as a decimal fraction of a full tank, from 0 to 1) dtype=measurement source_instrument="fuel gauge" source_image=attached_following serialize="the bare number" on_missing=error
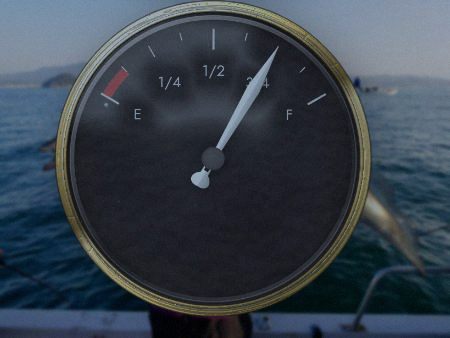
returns 0.75
